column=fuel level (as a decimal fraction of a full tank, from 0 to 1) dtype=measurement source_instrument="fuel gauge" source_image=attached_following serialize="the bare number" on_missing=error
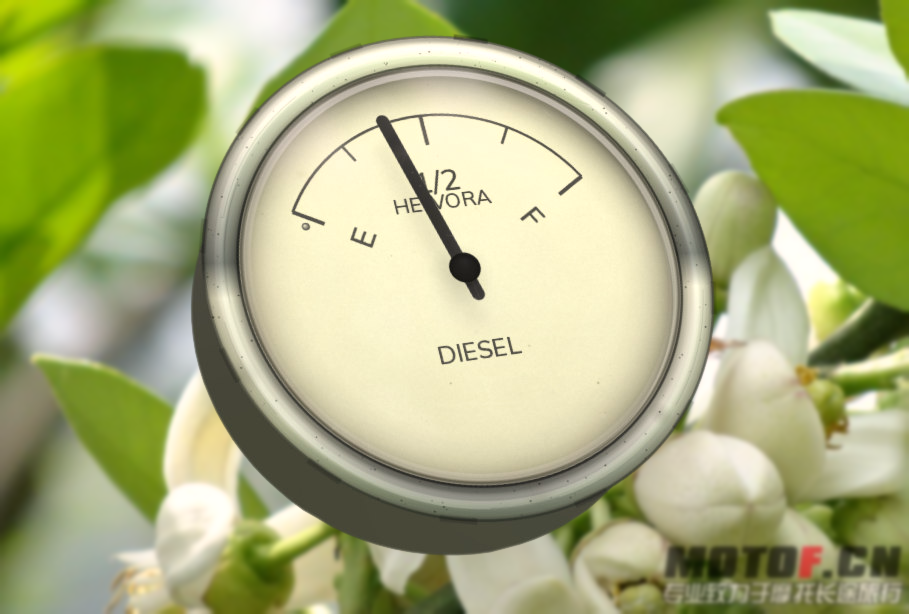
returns 0.375
